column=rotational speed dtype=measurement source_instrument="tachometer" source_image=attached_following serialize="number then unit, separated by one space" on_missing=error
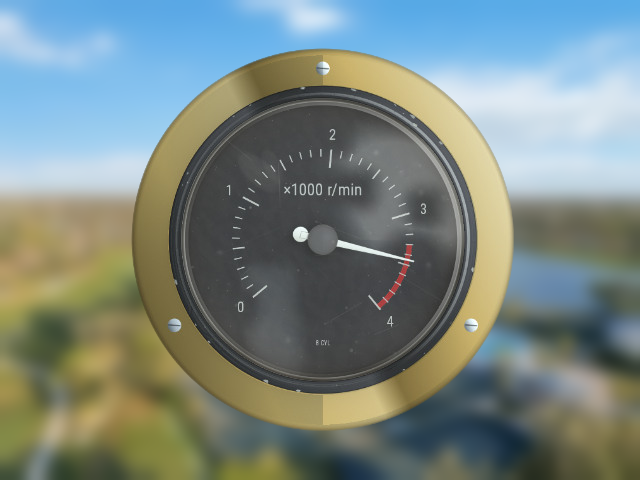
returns 3450 rpm
